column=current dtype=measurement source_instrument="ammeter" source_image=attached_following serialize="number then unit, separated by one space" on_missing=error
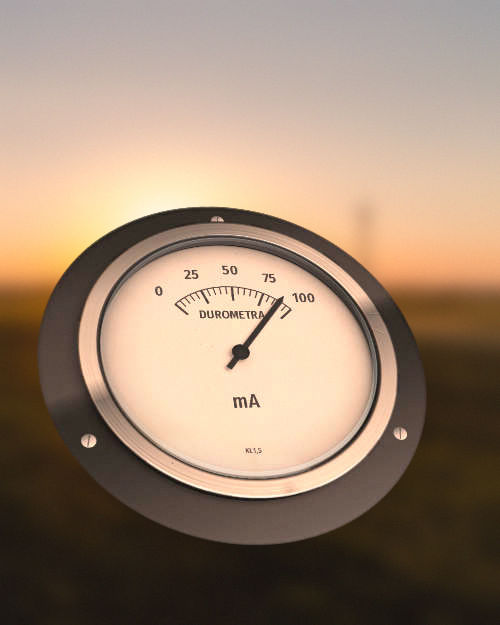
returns 90 mA
